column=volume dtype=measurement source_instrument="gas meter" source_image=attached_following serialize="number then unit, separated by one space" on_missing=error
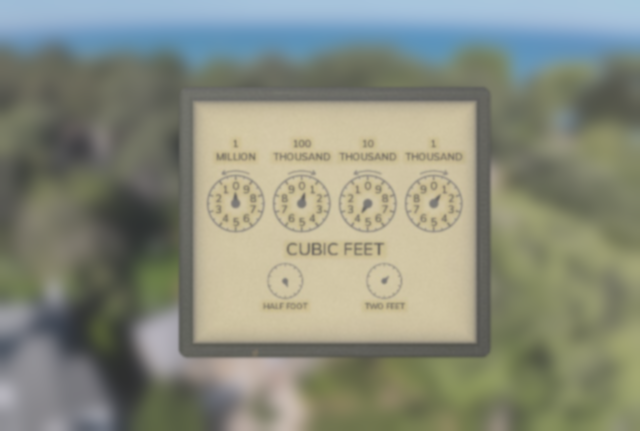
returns 4100 ft³
